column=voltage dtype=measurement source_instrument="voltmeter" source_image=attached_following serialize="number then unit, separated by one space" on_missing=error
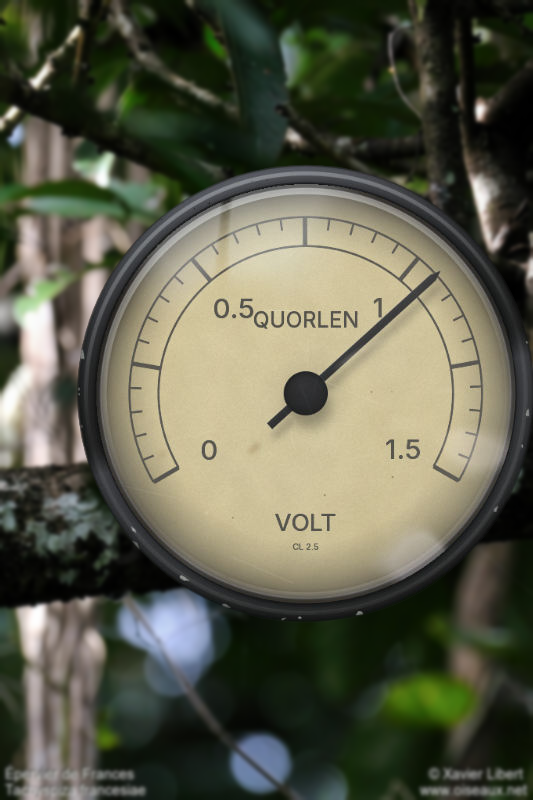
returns 1.05 V
